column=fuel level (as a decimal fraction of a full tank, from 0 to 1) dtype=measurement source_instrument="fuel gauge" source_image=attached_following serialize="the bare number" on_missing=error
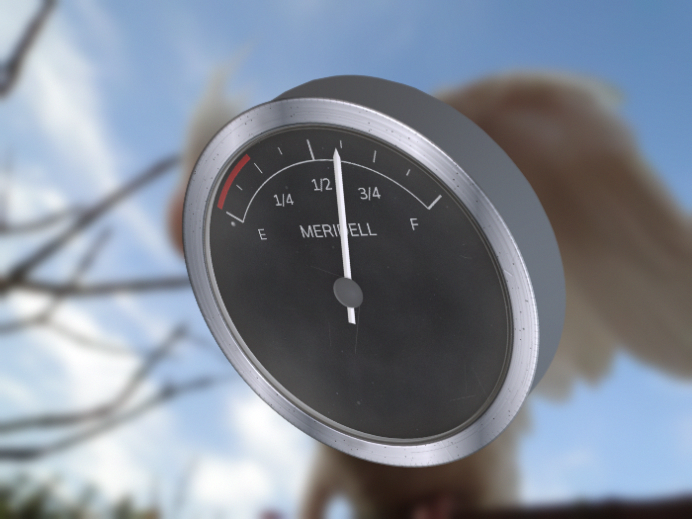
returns 0.625
